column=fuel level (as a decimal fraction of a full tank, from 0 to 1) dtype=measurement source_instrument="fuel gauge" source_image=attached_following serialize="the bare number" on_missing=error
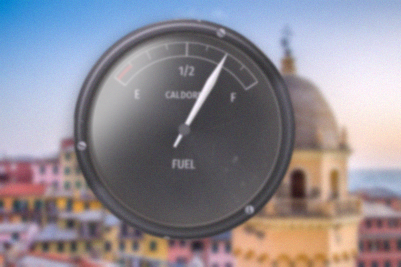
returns 0.75
